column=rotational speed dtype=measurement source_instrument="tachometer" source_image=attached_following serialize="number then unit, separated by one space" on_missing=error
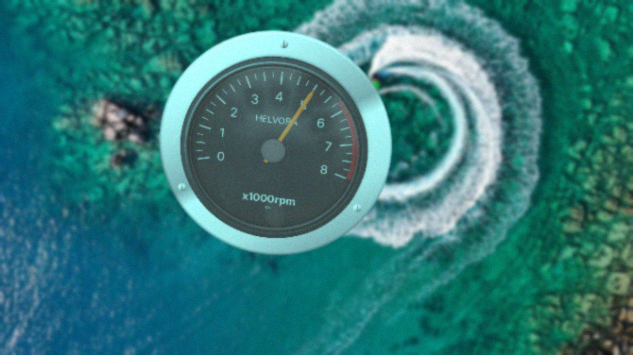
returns 5000 rpm
